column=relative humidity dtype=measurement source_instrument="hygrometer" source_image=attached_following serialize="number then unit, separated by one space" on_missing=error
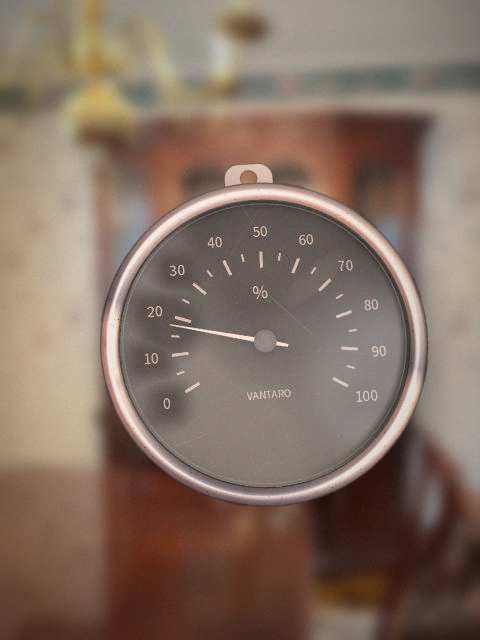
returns 17.5 %
